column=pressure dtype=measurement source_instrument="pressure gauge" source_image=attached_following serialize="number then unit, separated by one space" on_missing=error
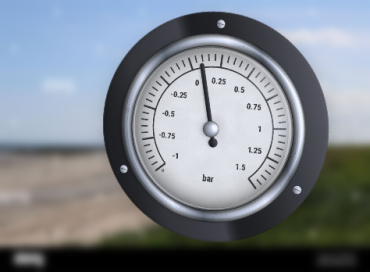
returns 0.1 bar
